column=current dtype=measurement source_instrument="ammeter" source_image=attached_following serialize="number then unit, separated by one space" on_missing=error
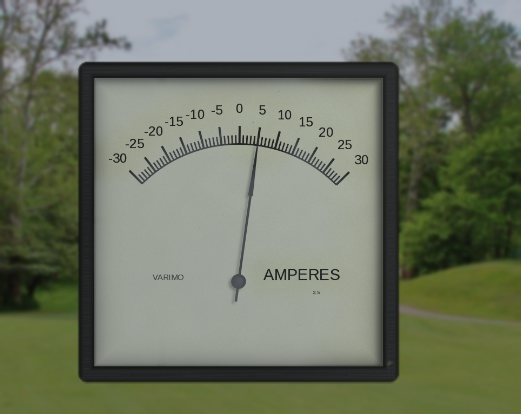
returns 5 A
